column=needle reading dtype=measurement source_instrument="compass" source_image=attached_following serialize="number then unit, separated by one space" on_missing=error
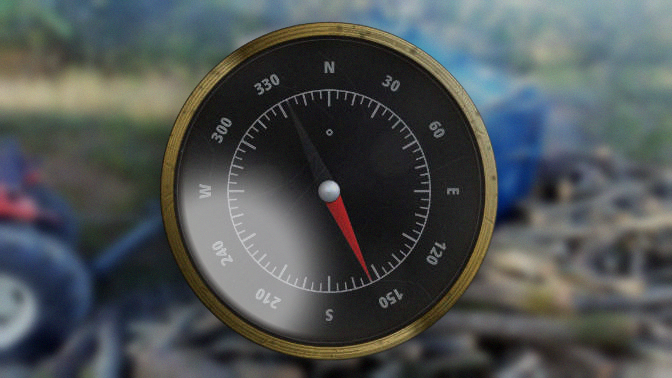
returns 155 °
